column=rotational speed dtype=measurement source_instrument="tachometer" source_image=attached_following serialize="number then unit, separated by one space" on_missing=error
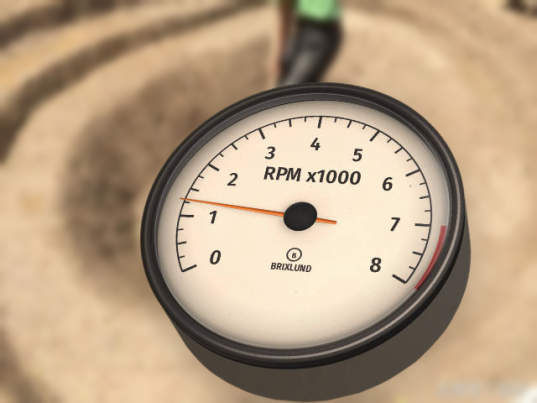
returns 1250 rpm
